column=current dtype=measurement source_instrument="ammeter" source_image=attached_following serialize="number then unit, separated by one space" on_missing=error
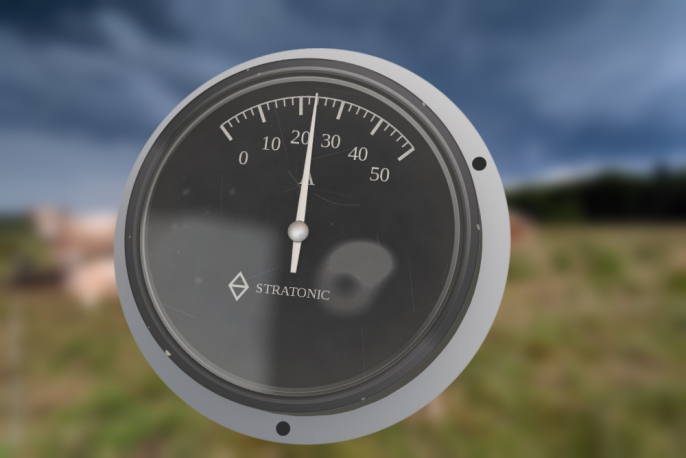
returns 24 A
